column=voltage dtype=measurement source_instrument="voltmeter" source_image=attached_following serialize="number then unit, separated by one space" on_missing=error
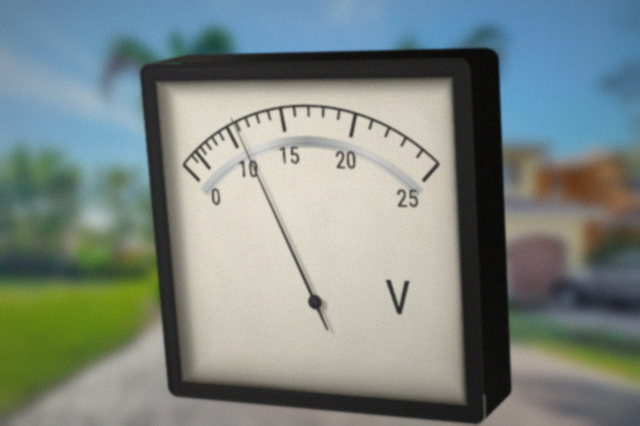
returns 11 V
